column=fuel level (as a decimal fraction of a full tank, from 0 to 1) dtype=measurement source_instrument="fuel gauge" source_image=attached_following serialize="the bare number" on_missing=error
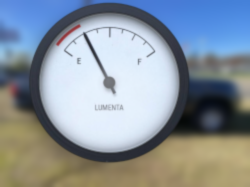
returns 0.25
